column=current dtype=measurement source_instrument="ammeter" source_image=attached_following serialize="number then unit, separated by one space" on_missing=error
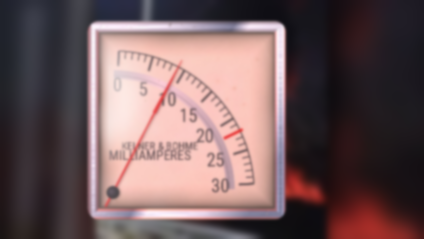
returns 9 mA
